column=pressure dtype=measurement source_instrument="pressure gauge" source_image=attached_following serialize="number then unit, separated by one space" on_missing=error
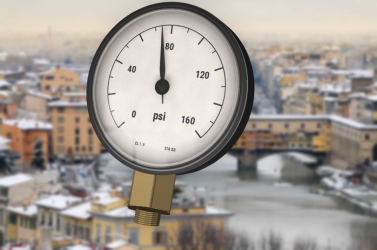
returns 75 psi
